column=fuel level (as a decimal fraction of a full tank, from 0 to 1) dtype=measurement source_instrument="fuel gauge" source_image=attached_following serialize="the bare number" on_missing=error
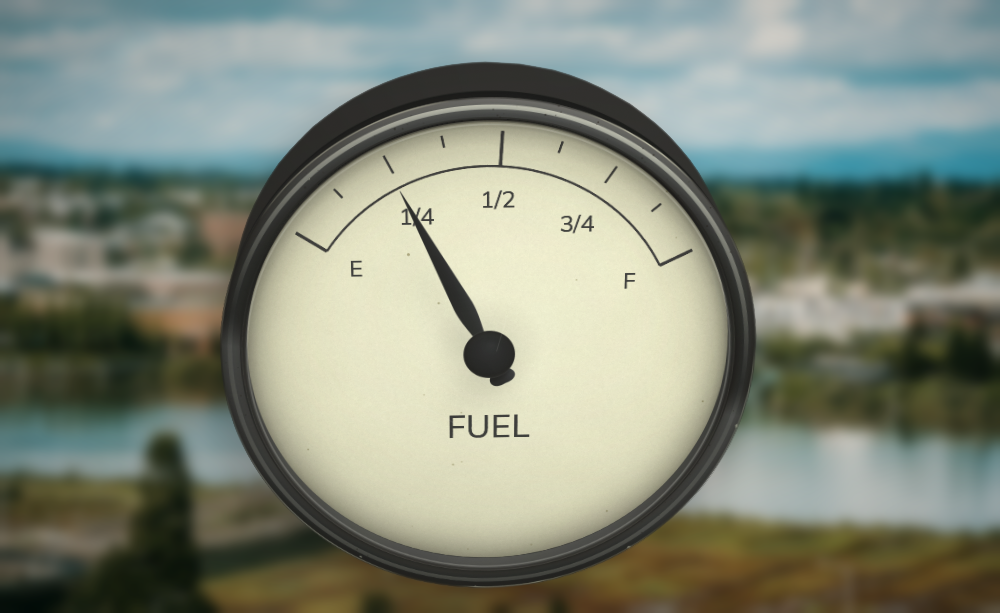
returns 0.25
